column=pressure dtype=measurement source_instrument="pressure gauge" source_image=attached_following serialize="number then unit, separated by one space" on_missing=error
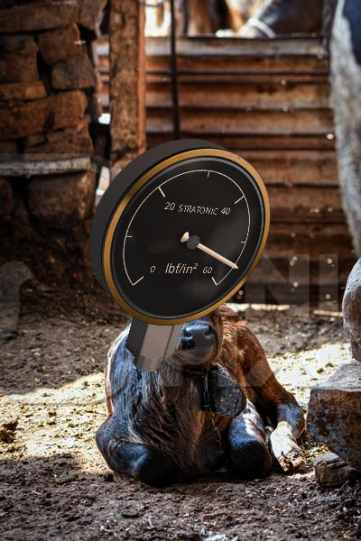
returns 55 psi
